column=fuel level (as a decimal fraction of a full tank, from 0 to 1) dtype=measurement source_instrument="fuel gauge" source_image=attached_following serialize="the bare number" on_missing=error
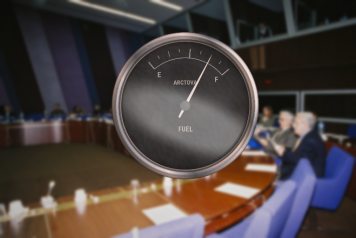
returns 0.75
